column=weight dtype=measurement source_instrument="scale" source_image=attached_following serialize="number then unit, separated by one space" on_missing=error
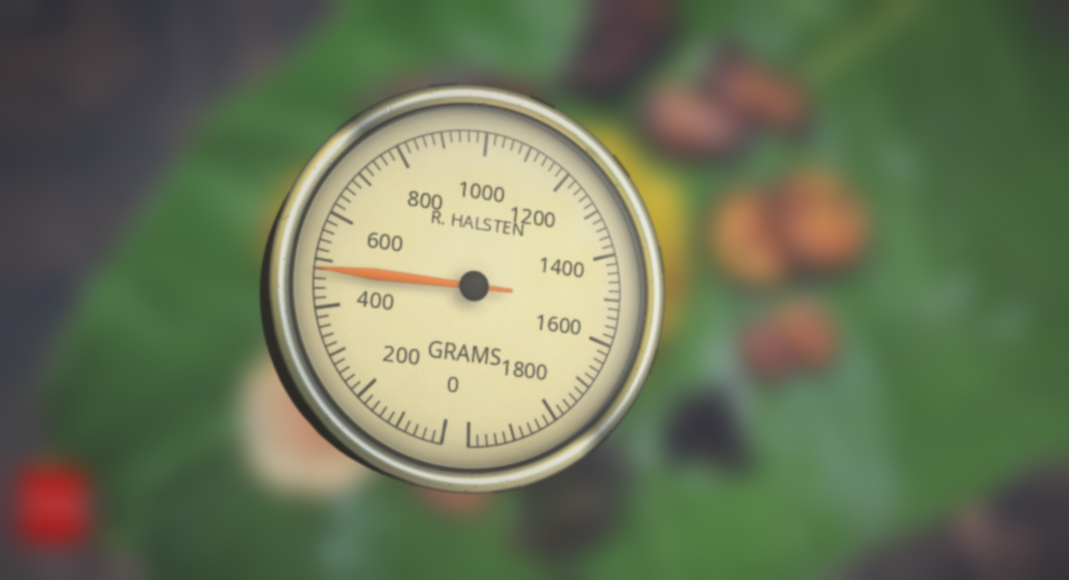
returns 480 g
